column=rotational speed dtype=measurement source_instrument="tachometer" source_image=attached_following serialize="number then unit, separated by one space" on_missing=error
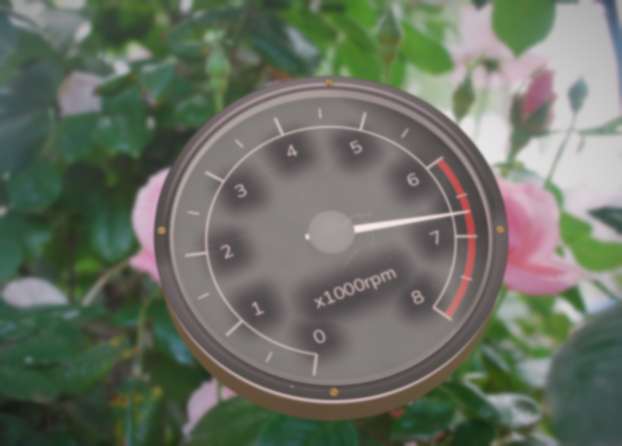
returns 6750 rpm
